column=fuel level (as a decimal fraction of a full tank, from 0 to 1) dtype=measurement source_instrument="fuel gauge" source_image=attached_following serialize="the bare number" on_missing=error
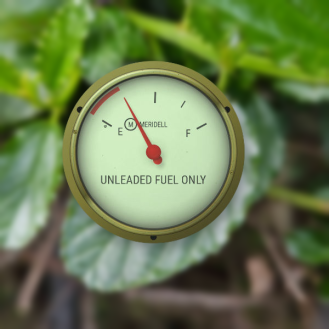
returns 0.25
